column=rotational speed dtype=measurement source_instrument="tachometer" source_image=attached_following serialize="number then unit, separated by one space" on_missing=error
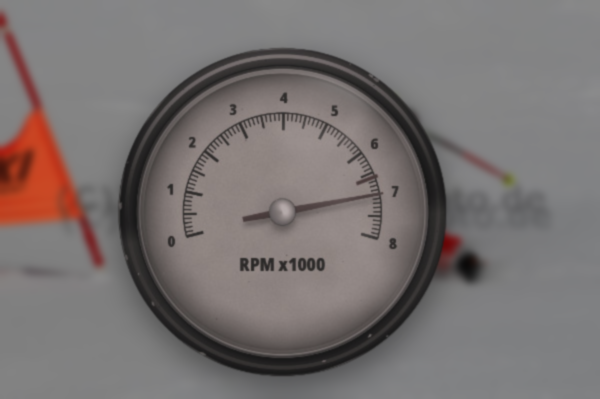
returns 7000 rpm
